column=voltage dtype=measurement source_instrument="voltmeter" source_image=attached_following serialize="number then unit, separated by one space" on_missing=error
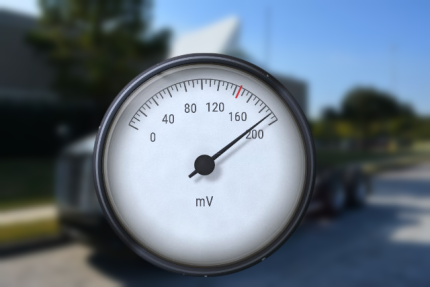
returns 190 mV
